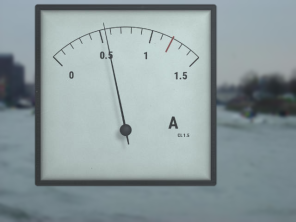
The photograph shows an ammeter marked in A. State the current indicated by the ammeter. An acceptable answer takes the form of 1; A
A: 0.55; A
